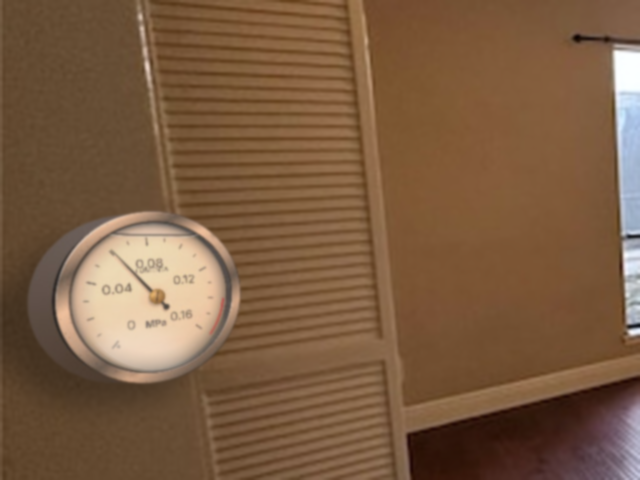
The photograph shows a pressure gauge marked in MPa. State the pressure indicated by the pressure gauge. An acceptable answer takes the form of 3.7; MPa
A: 0.06; MPa
